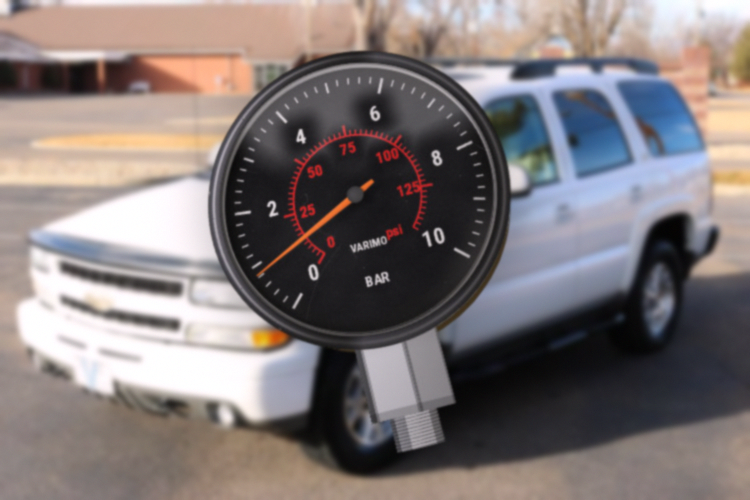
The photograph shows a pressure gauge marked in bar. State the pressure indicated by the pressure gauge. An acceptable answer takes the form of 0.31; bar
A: 0.8; bar
